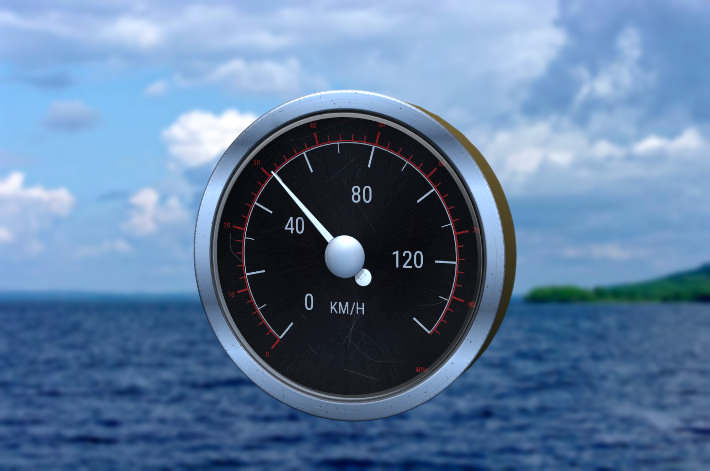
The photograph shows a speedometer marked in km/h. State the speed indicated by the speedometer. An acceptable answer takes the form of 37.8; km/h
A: 50; km/h
